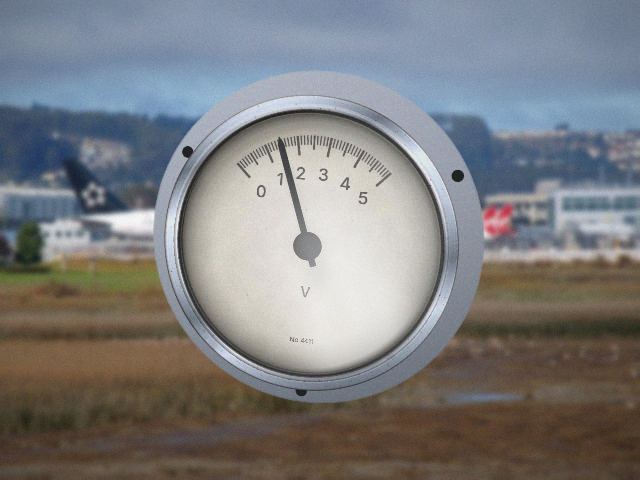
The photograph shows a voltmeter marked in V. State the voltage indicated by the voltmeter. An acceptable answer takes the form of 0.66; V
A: 1.5; V
